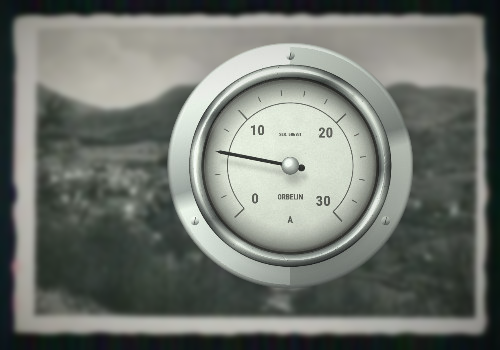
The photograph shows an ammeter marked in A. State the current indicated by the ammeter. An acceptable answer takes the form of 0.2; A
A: 6; A
